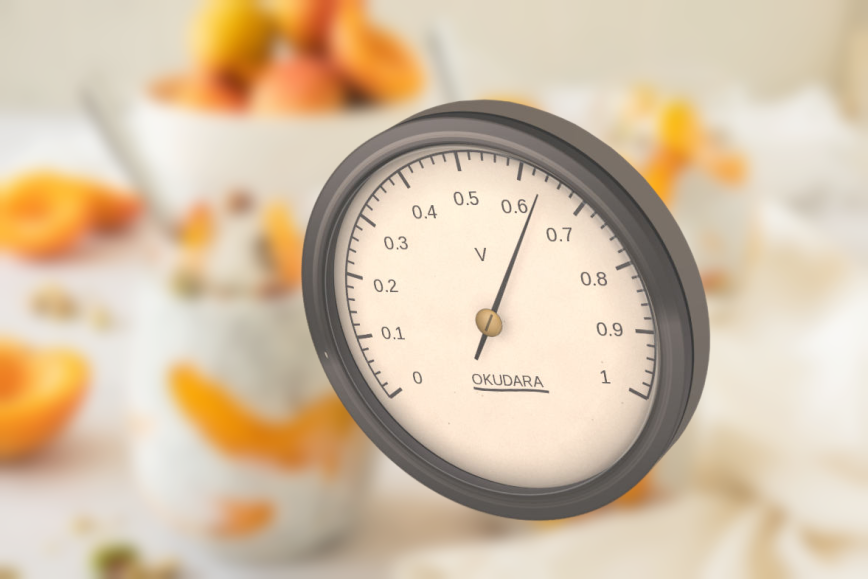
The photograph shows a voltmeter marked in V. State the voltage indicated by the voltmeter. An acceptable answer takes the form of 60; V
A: 0.64; V
